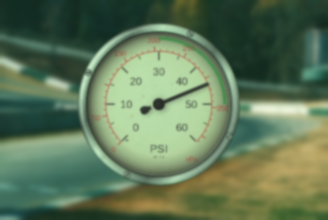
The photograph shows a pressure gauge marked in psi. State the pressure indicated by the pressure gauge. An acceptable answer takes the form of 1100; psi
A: 45; psi
